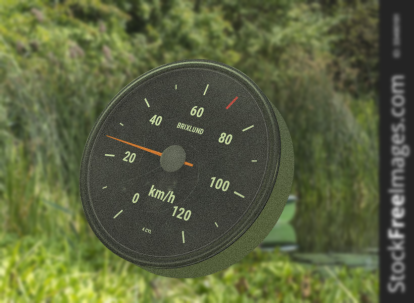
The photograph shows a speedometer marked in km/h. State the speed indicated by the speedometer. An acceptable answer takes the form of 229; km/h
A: 25; km/h
